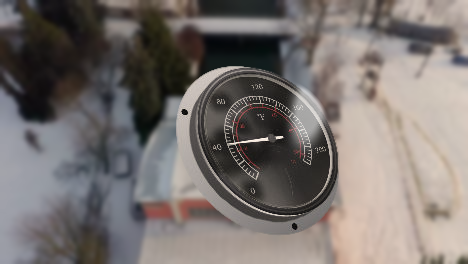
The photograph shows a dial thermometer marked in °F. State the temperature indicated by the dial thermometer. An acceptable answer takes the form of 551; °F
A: 40; °F
